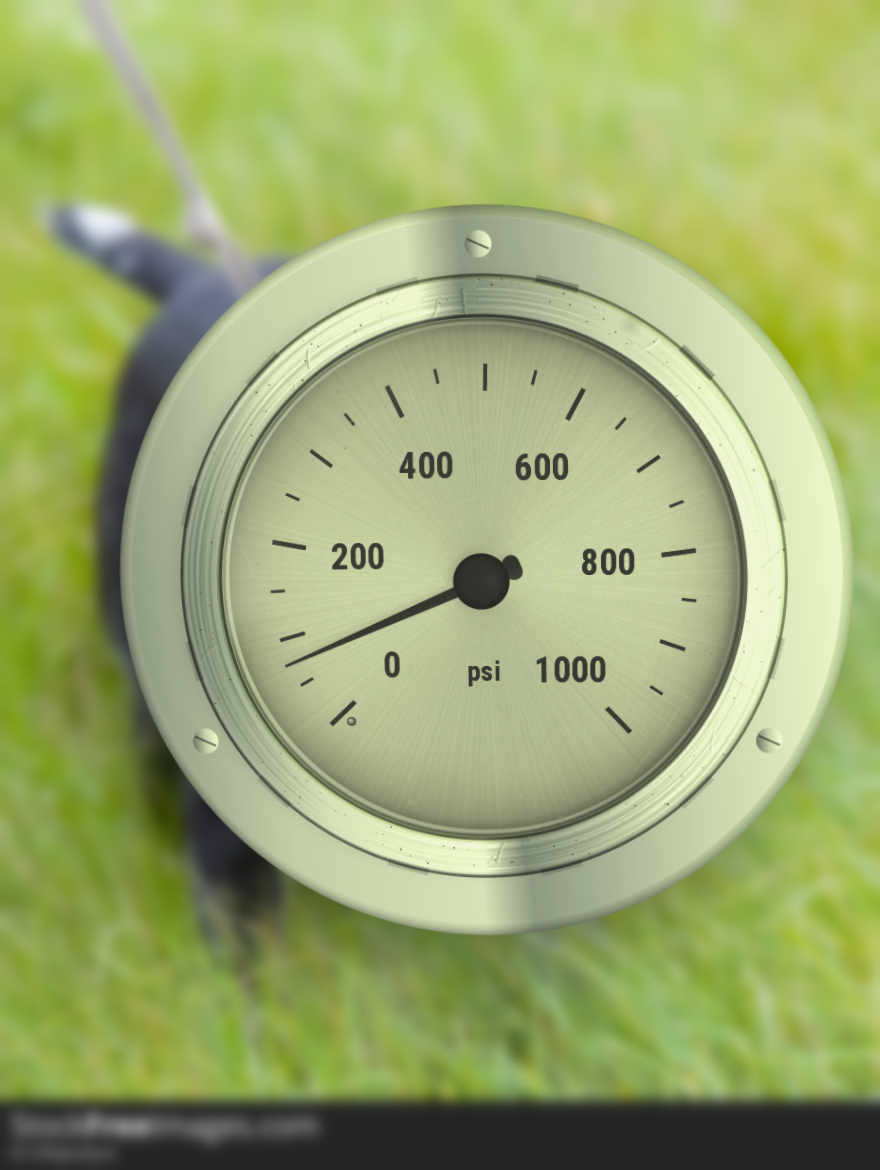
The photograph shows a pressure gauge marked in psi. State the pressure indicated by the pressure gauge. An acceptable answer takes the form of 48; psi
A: 75; psi
